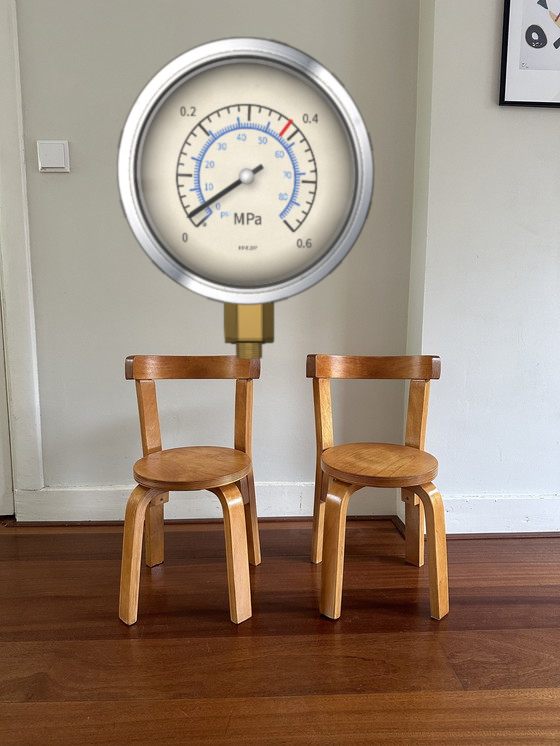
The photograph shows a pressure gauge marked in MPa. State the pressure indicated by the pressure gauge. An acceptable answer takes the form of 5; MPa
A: 0.02; MPa
